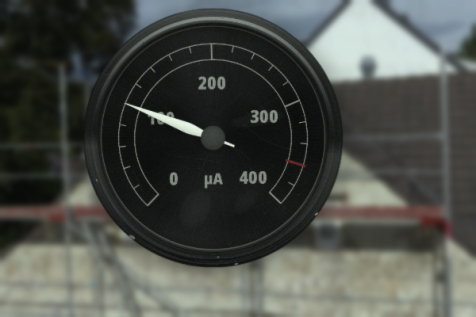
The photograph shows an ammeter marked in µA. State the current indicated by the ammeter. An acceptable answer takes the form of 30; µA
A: 100; µA
